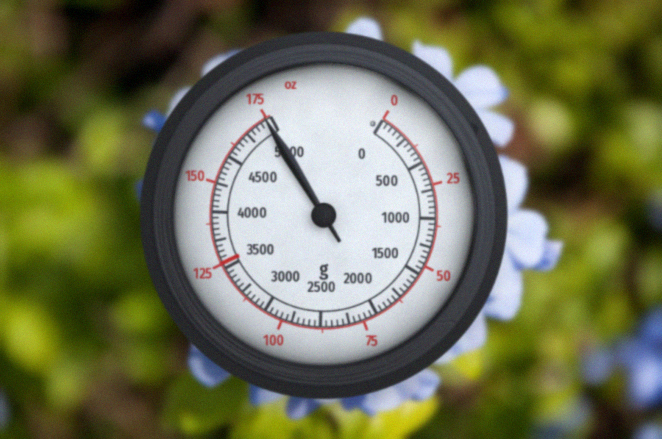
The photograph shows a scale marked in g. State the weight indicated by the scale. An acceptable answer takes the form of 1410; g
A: 4950; g
